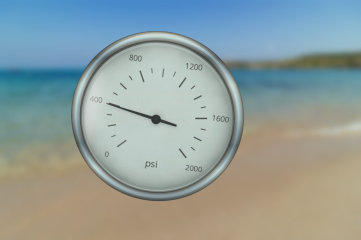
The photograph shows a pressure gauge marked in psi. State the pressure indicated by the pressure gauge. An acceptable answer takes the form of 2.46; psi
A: 400; psi
